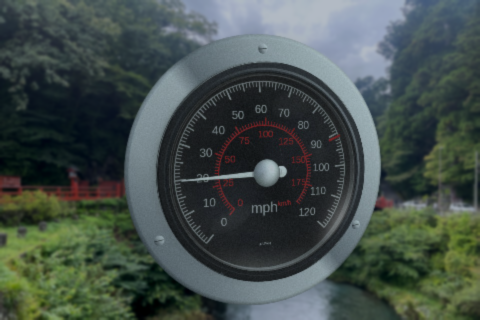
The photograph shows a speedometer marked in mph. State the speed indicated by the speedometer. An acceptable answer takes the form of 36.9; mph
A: 20; mph
